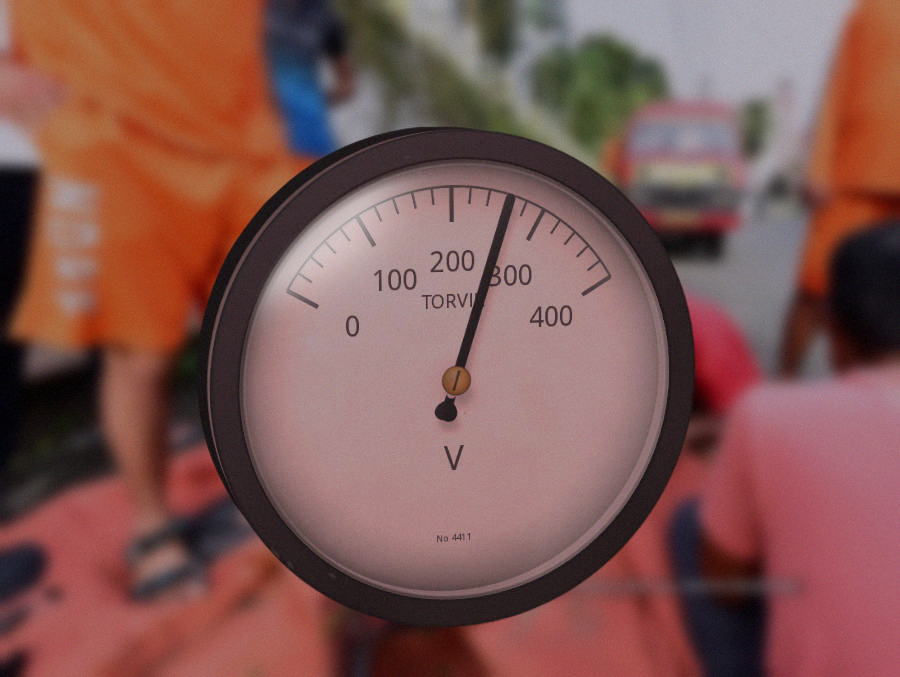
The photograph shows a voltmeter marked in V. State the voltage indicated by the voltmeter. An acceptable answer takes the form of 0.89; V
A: 260; V
